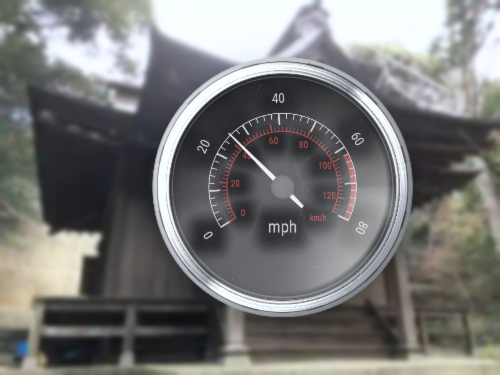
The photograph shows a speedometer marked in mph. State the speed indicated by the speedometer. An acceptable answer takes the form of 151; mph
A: 26; mph
